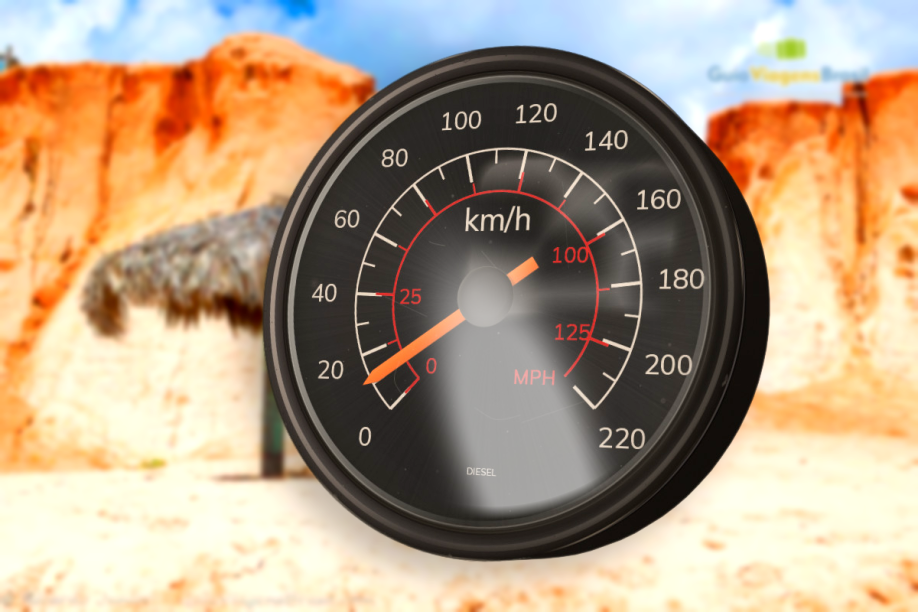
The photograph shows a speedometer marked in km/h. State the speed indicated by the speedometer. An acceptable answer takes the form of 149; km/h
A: 10; km/h
